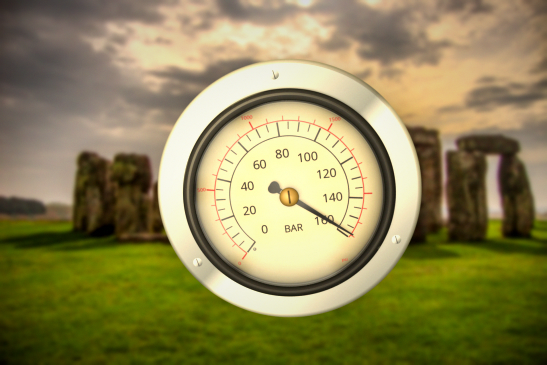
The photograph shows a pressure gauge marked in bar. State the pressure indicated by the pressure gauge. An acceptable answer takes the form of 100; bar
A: 157.5; bar
